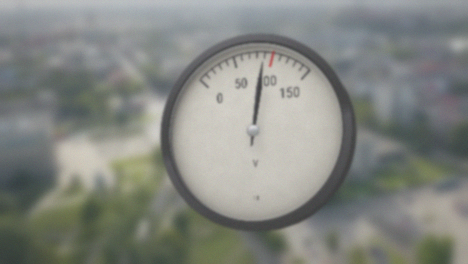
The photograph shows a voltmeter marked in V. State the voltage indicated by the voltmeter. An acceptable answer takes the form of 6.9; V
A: 90; V
